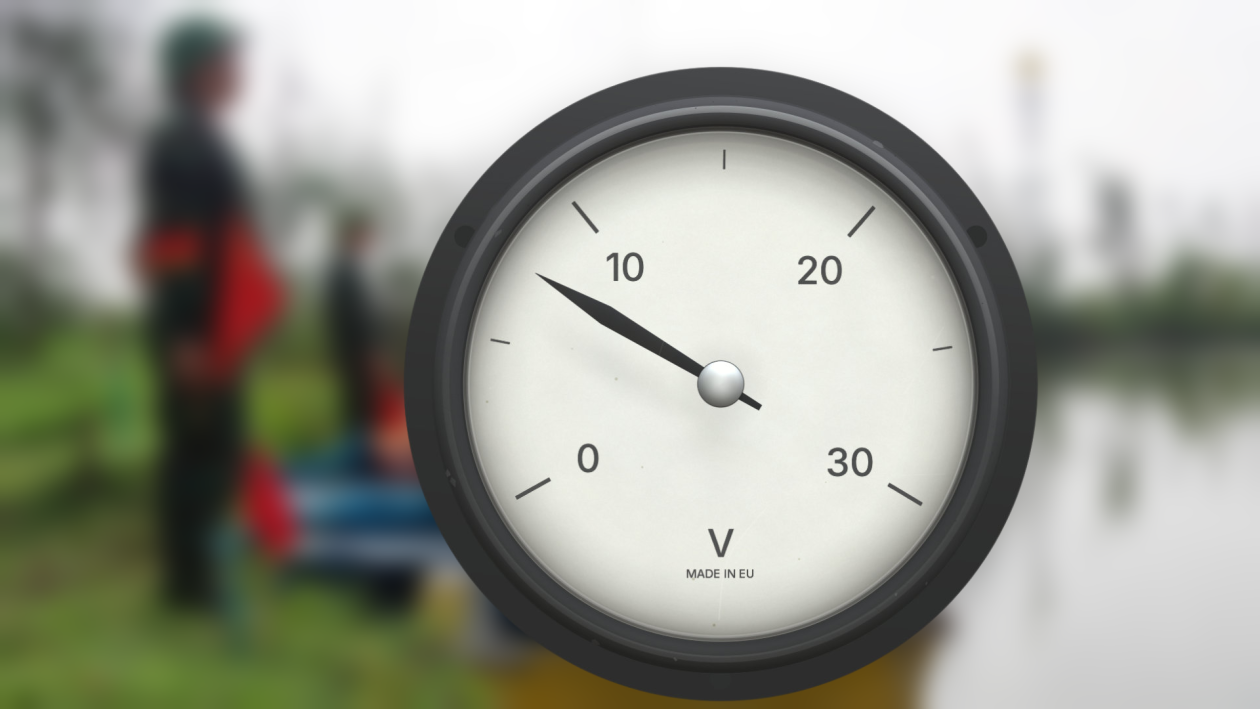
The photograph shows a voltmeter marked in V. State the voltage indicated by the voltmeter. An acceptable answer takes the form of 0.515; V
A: 7.5; V
